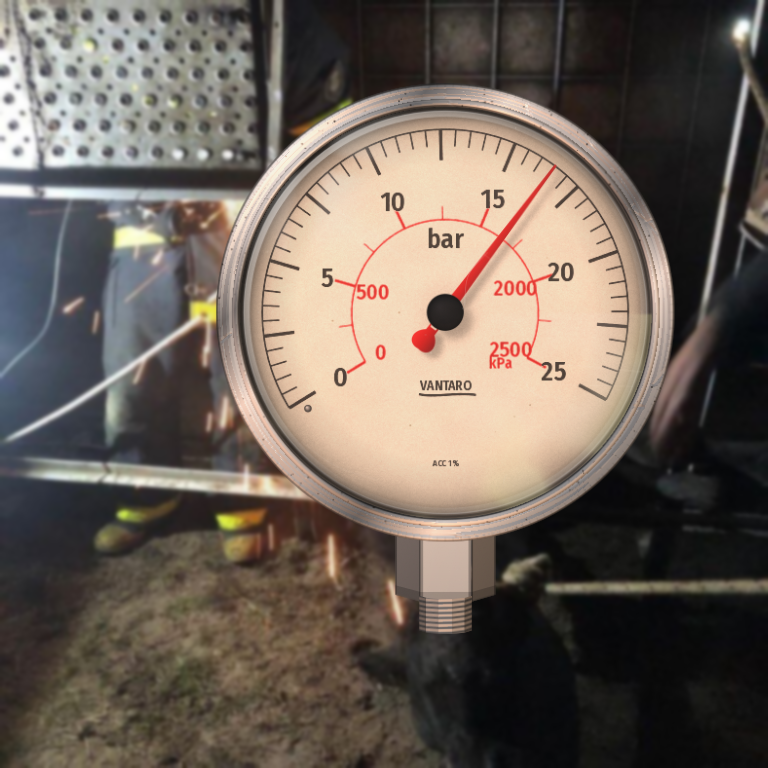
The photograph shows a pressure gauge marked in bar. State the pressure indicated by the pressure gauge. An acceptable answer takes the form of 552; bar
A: 16.5; bar
